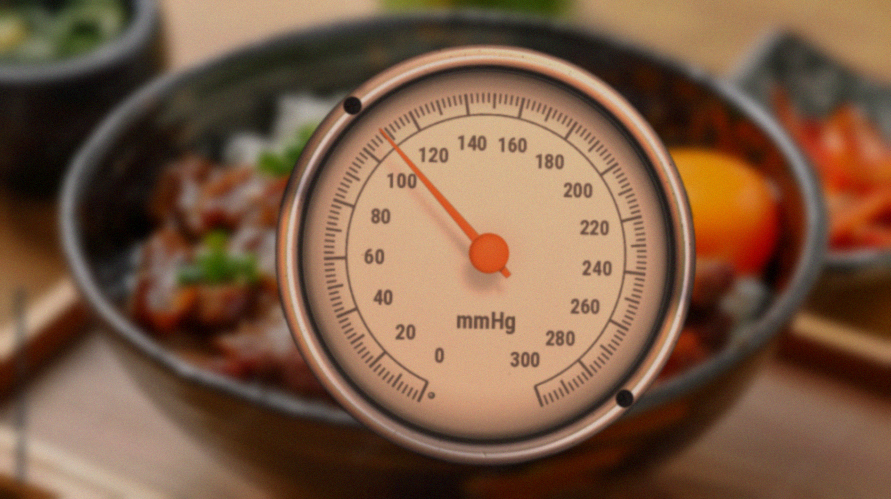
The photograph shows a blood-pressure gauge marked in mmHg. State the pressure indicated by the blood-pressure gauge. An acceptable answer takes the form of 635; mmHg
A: 108; mmHg
